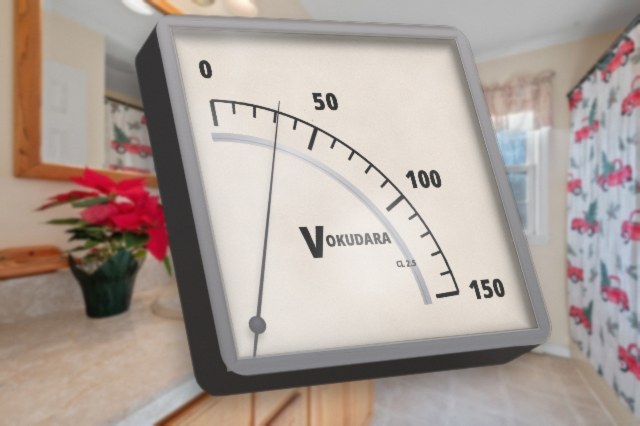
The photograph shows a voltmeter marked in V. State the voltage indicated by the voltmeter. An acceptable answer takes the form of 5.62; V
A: 30; V
